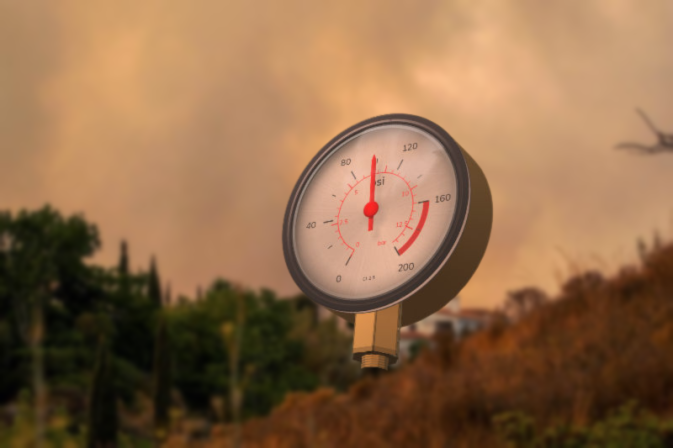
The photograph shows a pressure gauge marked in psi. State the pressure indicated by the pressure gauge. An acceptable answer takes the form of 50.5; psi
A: 100; psi
